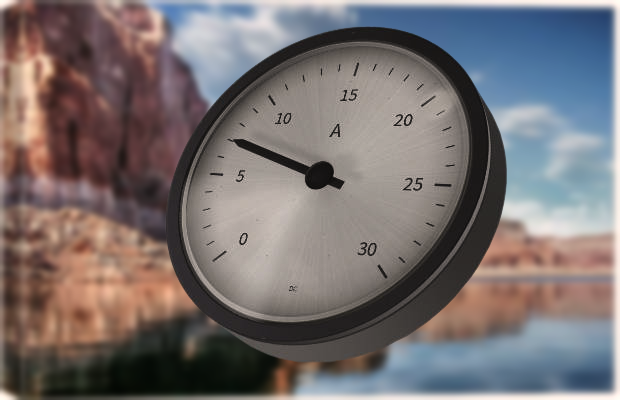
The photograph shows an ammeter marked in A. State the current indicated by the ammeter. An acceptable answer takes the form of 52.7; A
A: 7; A
